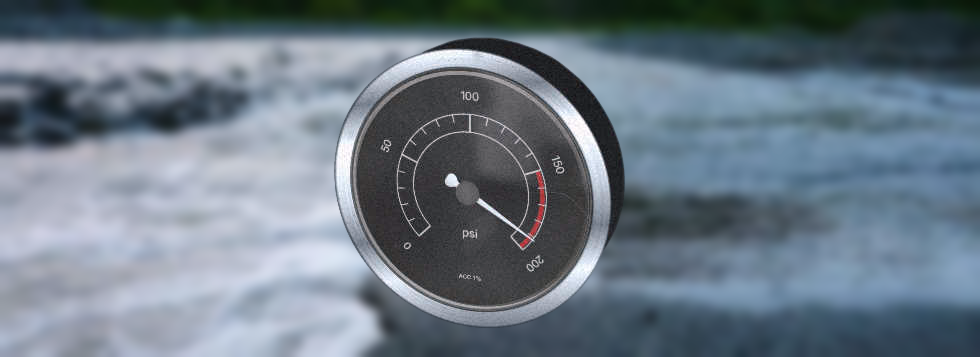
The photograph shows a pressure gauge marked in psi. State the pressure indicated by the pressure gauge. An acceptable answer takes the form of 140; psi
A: 190; psi
